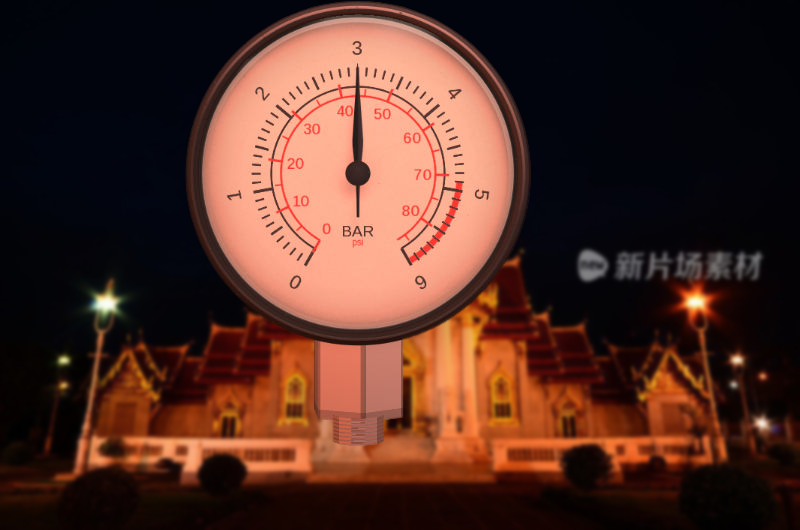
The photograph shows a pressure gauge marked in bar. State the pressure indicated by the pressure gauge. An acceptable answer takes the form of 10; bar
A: 3; bar
